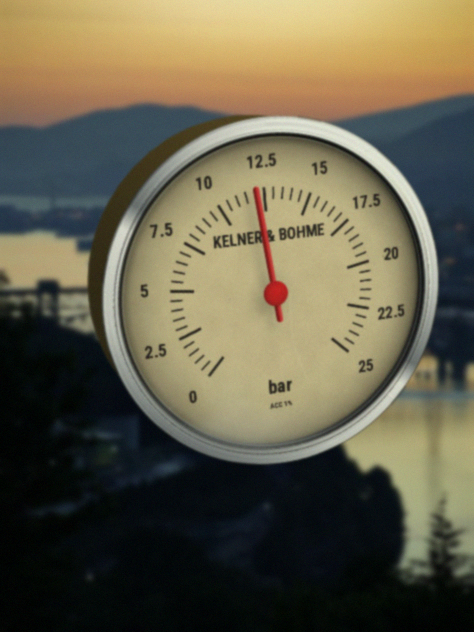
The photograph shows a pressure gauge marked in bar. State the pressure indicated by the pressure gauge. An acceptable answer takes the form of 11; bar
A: 12; bar
